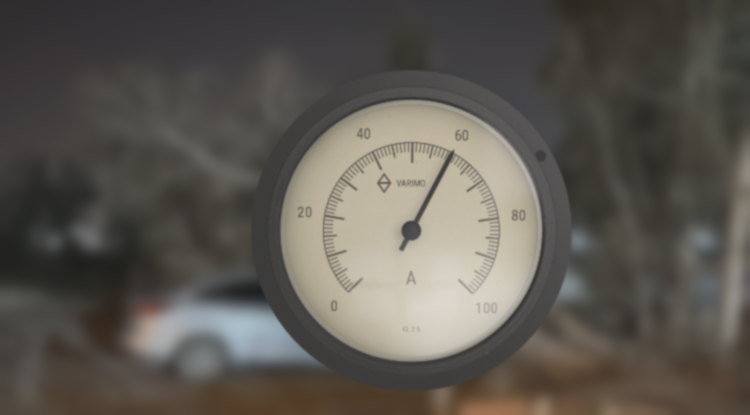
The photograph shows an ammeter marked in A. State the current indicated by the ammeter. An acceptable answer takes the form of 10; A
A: 60; A
